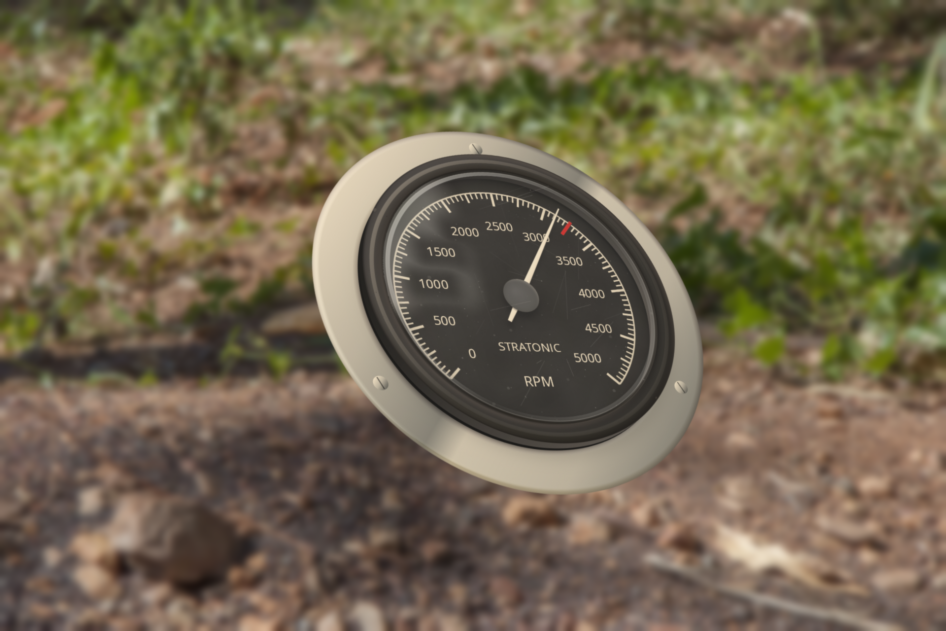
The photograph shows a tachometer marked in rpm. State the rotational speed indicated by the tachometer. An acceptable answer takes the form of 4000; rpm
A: 3100; rpm
